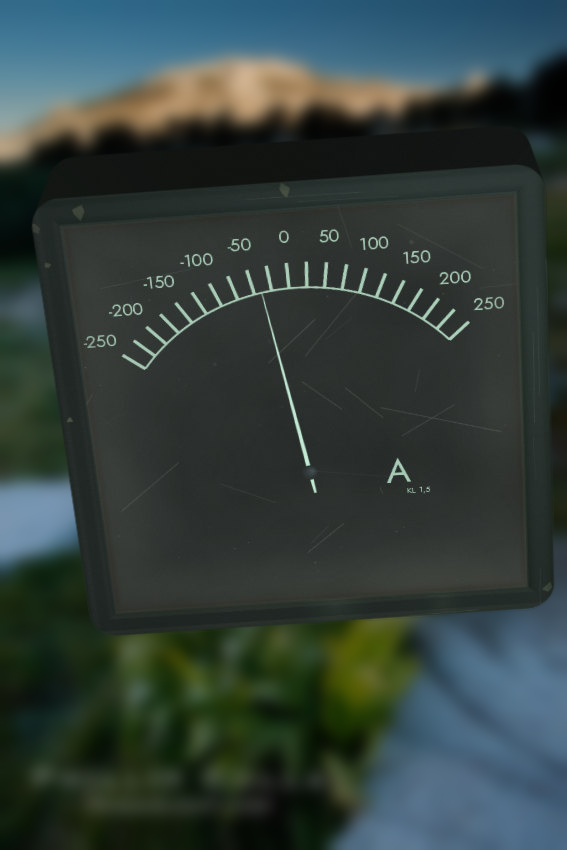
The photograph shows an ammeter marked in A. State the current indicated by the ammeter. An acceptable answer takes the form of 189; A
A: -37.5; A
